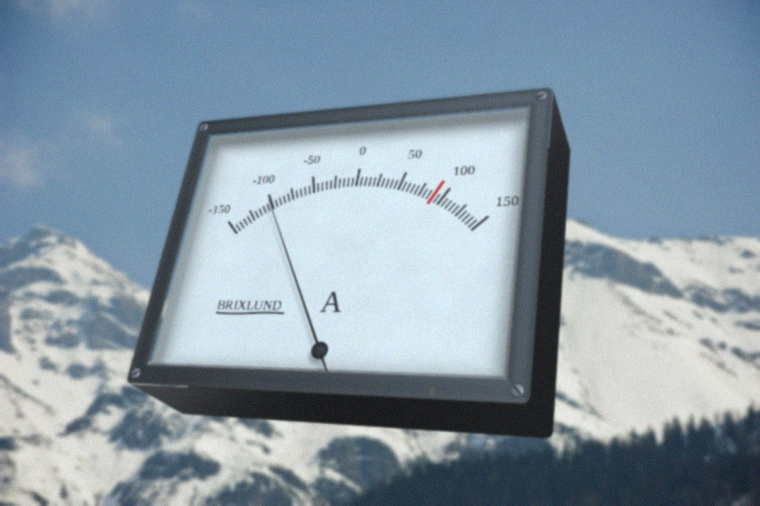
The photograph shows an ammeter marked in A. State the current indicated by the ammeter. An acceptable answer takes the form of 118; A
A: -100; A
